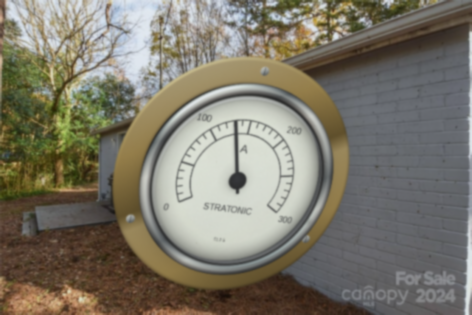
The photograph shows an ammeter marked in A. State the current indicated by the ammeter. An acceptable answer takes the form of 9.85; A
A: 130; A
